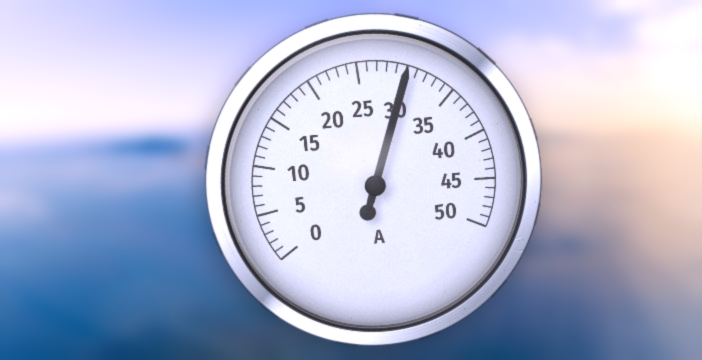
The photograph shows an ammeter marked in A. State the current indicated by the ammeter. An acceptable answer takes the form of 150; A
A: 30; A
